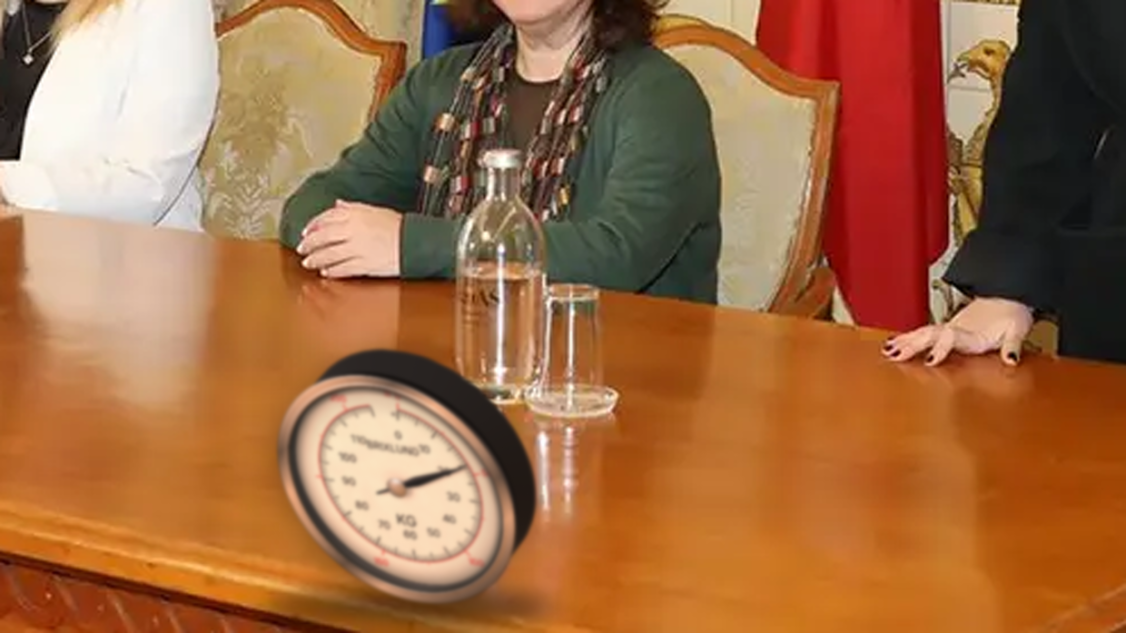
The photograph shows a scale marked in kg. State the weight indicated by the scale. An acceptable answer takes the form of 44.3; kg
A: 20; kg
